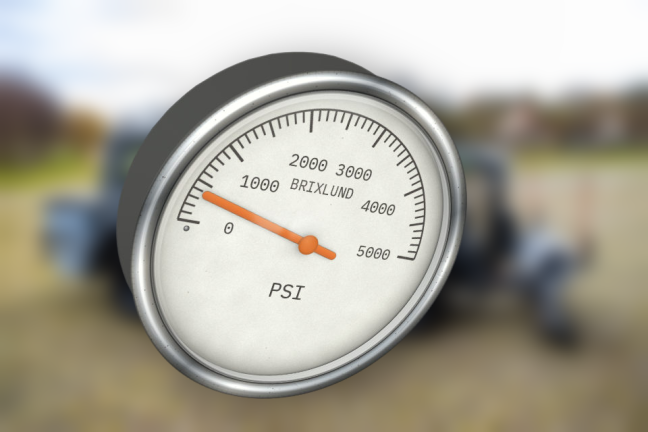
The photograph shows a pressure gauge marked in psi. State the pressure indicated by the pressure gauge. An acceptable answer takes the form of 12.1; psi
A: 400; psi
